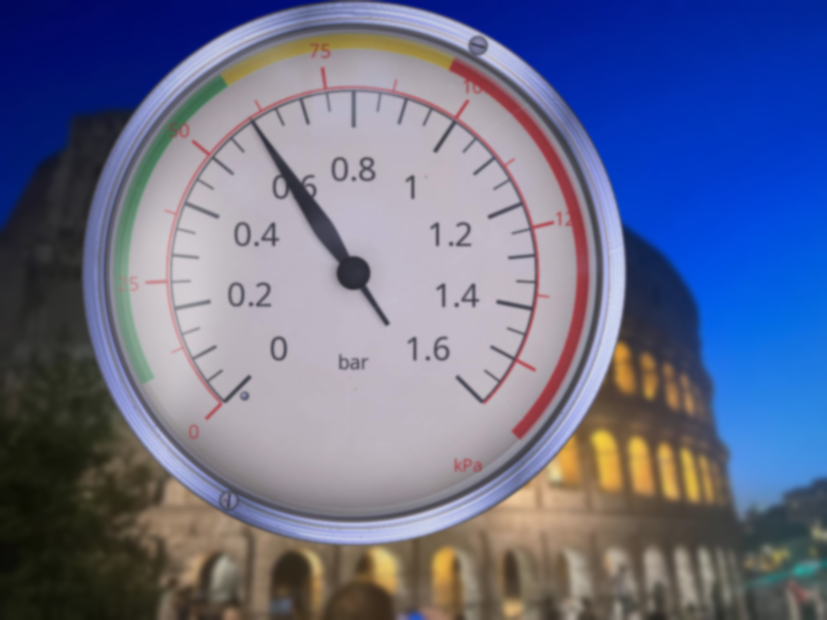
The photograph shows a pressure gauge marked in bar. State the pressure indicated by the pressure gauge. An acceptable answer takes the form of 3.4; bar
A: 0.6; bar
